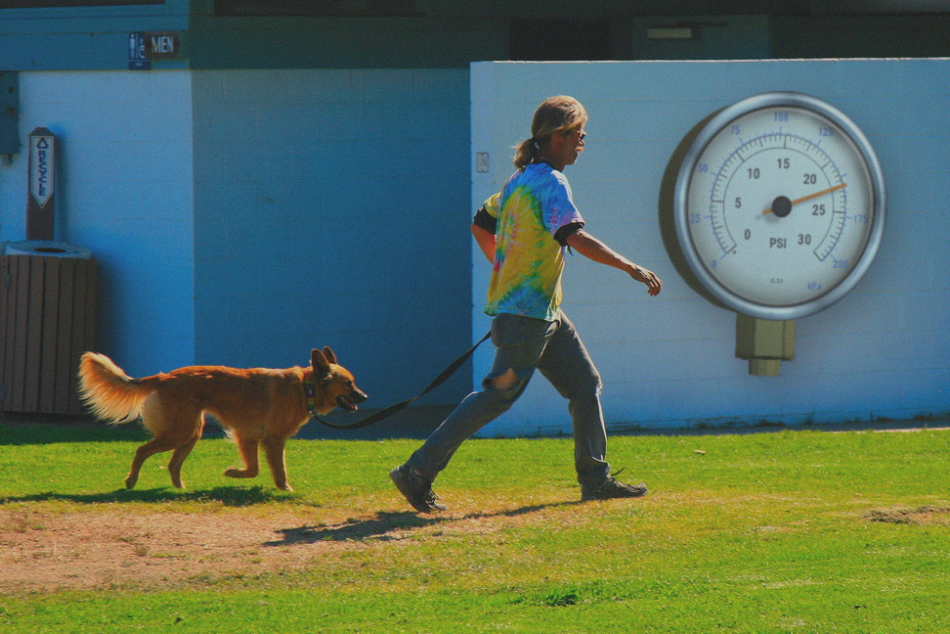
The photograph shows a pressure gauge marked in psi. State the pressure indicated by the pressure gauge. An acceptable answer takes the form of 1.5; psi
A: 22.5; psi
